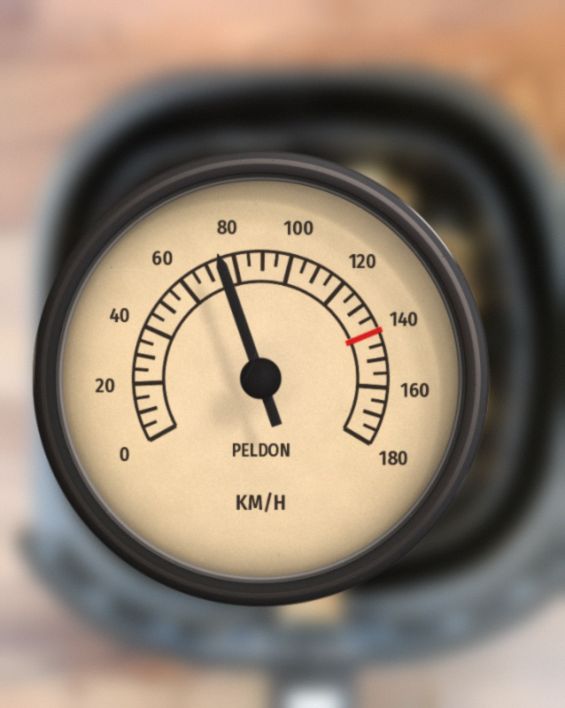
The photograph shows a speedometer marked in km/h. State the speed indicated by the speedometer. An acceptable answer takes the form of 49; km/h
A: 75; km/h
